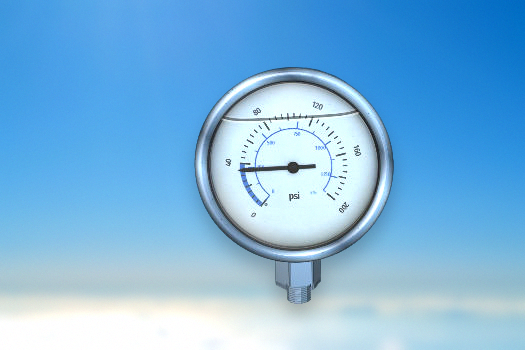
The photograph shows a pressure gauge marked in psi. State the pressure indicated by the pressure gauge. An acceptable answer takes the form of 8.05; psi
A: 35; psi
